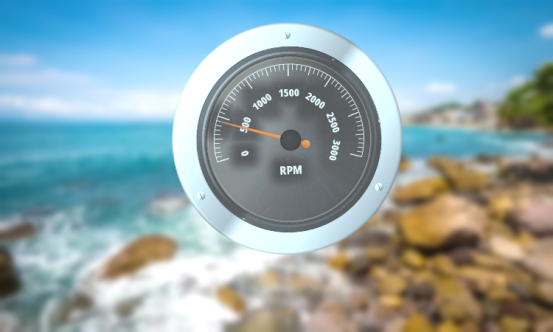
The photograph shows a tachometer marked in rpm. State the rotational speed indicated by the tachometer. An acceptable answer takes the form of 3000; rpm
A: 450; rpm
